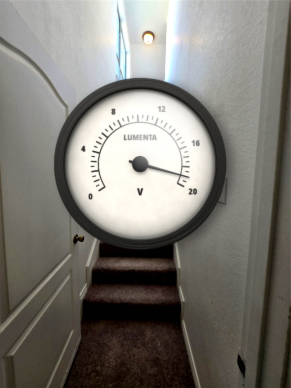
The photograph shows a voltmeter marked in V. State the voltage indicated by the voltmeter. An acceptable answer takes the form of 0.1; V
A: 19; V
